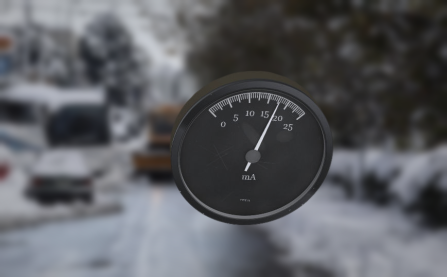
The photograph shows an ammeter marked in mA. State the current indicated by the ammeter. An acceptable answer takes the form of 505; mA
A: 17.5; mA
